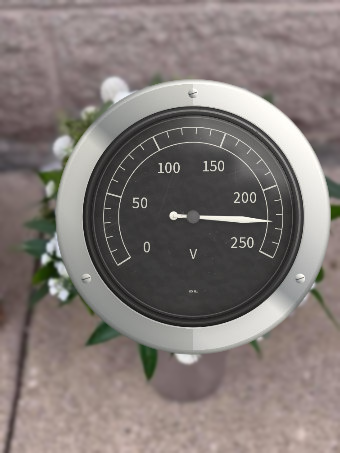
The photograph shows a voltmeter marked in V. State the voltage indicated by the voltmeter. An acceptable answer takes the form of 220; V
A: 225; V
